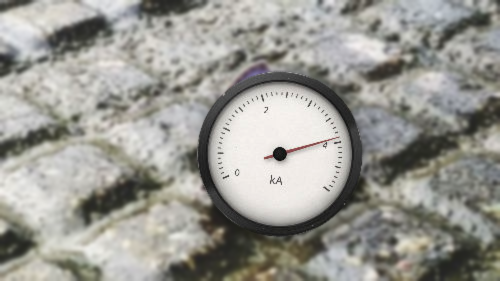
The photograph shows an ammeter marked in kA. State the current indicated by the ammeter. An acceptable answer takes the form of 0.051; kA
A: 3.9; kA
